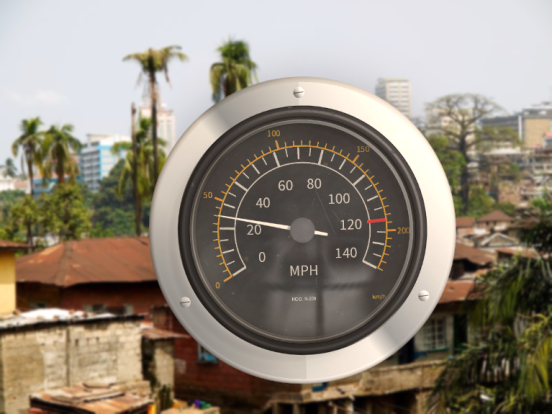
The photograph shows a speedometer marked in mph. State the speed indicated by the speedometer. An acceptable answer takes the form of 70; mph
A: 25; mph
